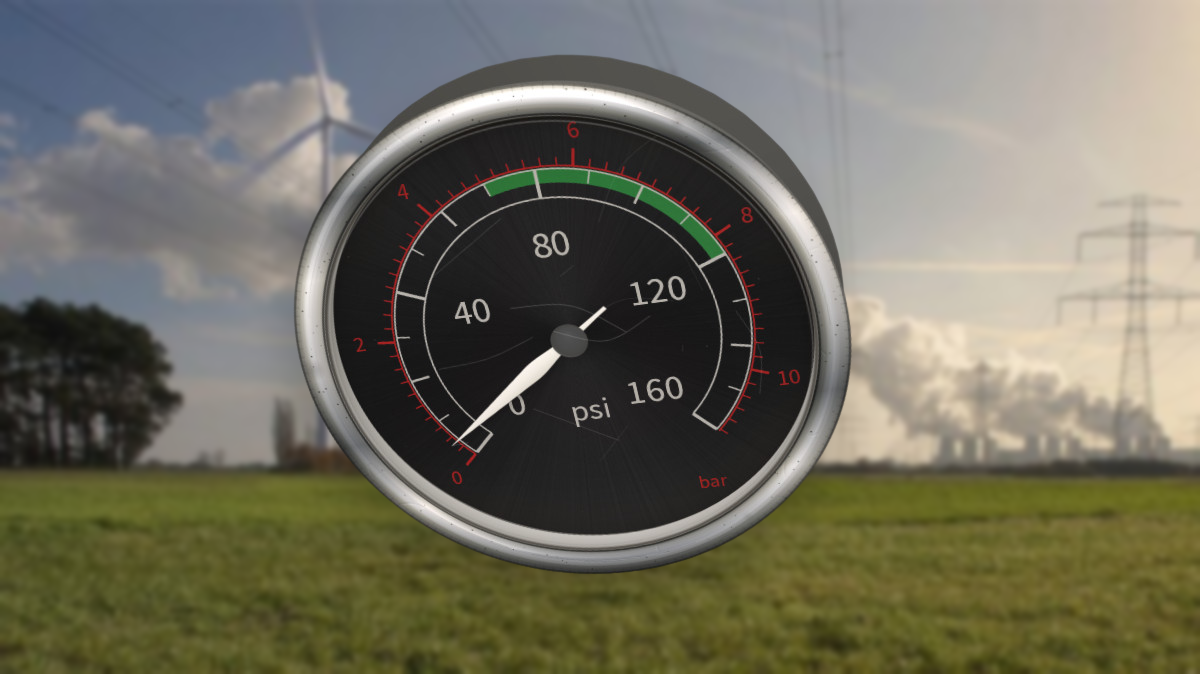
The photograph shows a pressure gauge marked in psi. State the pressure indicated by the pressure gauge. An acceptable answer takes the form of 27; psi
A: 5; psi
